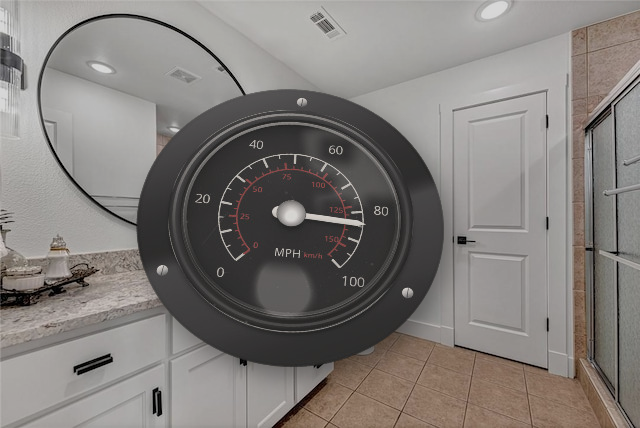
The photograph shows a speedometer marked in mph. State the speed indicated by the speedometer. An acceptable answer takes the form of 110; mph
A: 85; mph
